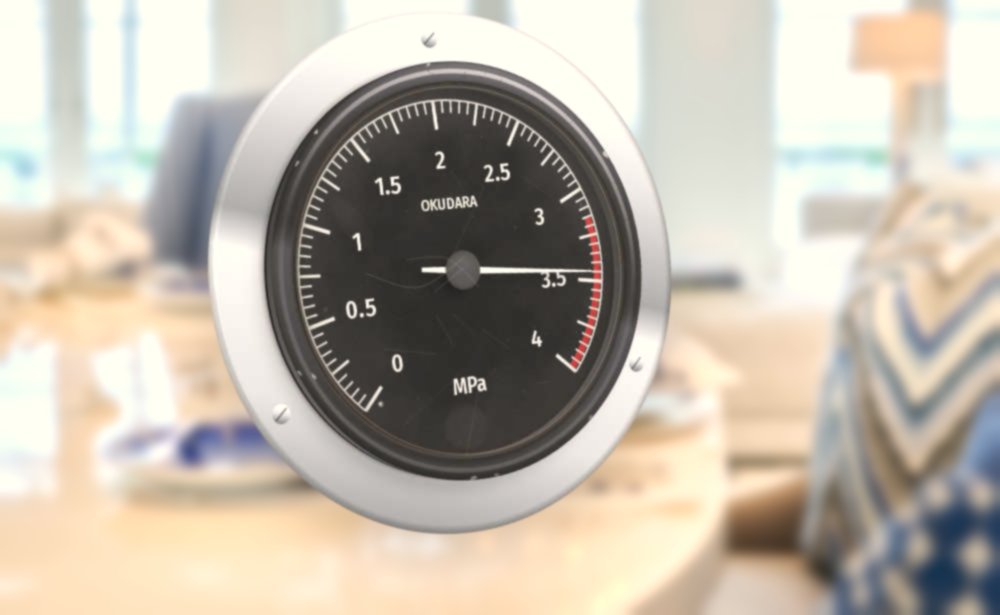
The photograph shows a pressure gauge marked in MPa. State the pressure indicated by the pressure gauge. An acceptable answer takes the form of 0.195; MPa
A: 3.45; MPa
